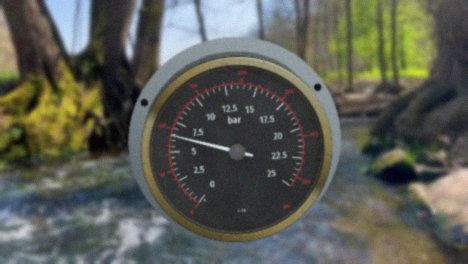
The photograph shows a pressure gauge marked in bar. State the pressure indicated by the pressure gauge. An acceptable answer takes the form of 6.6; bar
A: 6.5; bar
